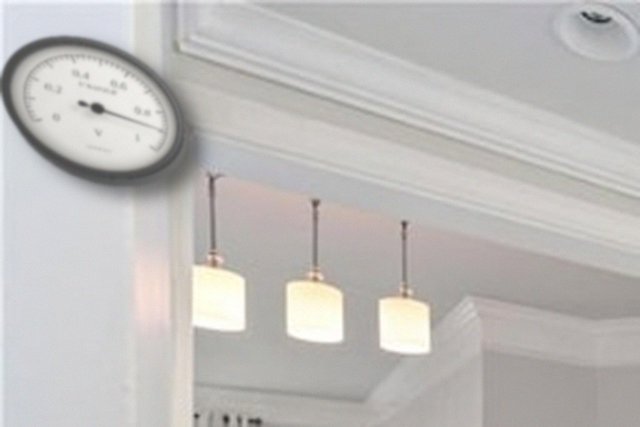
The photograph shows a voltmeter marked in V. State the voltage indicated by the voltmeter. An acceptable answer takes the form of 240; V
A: 0.9; V
